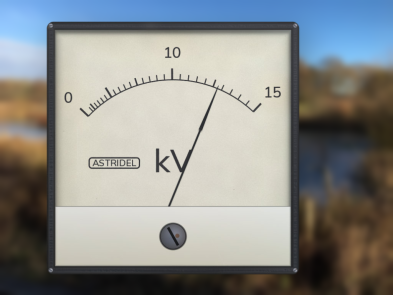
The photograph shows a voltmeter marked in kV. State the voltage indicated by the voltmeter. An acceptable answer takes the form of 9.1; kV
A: 12.75; kV
